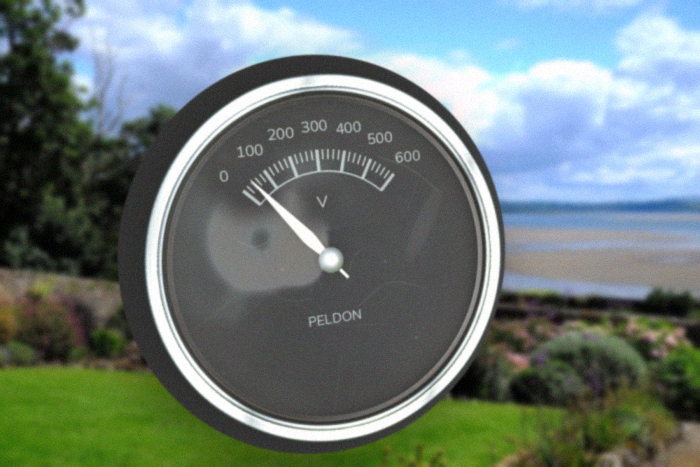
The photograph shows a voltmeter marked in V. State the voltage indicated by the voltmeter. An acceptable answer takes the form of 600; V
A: 40; V
